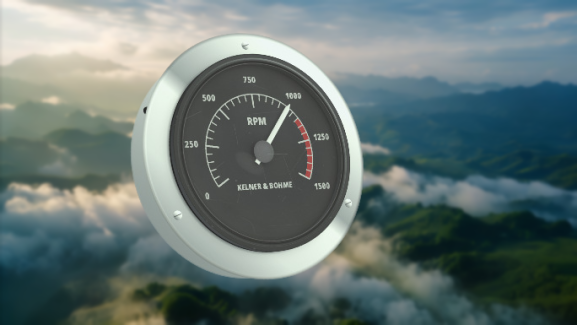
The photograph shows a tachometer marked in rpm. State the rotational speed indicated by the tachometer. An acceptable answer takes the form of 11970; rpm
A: 1000; rpm
